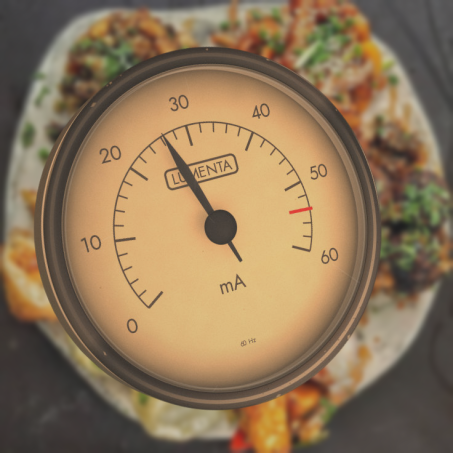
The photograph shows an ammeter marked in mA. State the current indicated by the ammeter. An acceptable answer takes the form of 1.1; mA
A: 26; mA
